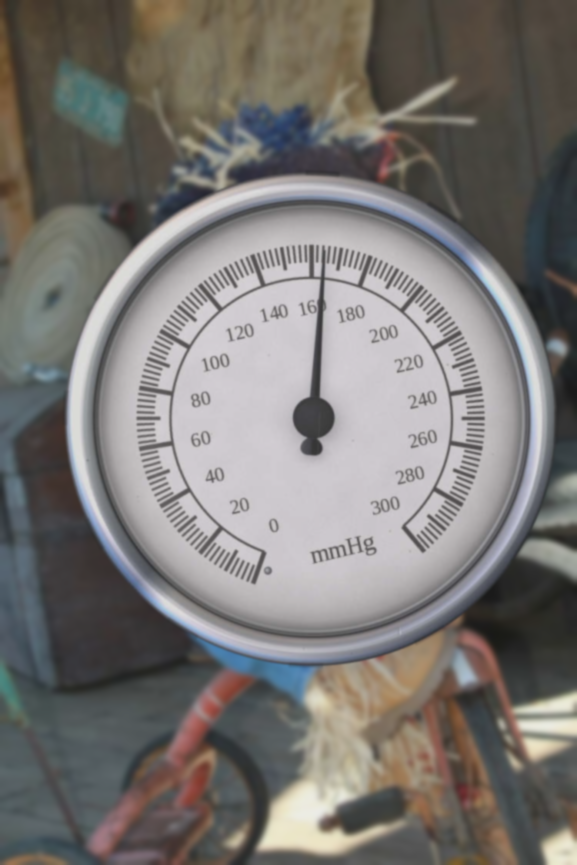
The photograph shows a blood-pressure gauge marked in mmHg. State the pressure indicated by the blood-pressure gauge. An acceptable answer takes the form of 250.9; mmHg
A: 164; mmHg
